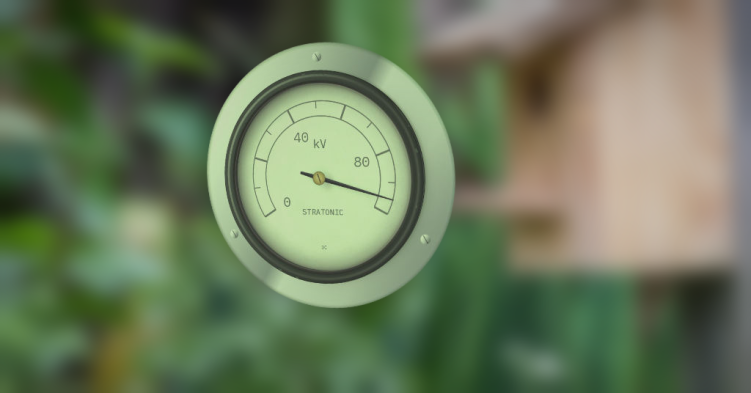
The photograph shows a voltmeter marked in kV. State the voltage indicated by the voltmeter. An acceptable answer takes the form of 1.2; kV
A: 95; kV
